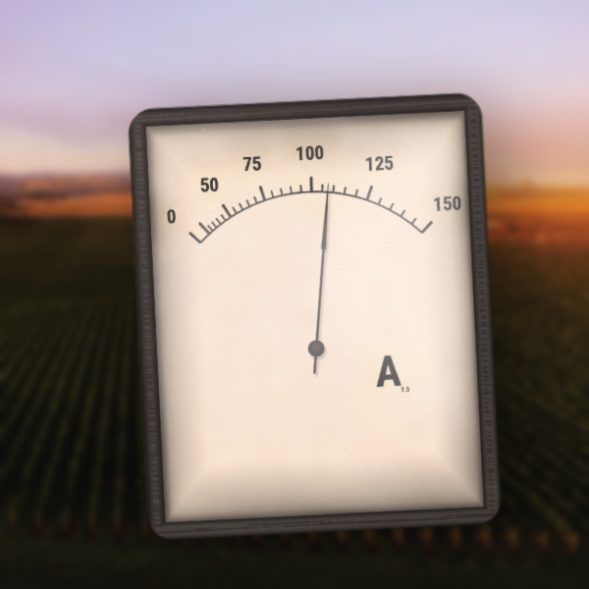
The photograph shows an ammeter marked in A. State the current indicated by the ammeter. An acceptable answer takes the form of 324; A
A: 107.5; A
